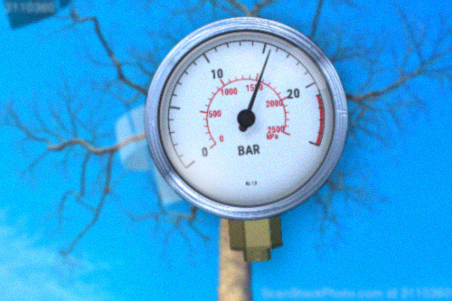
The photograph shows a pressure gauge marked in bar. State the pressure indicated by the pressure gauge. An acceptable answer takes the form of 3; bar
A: 15.5; bar
